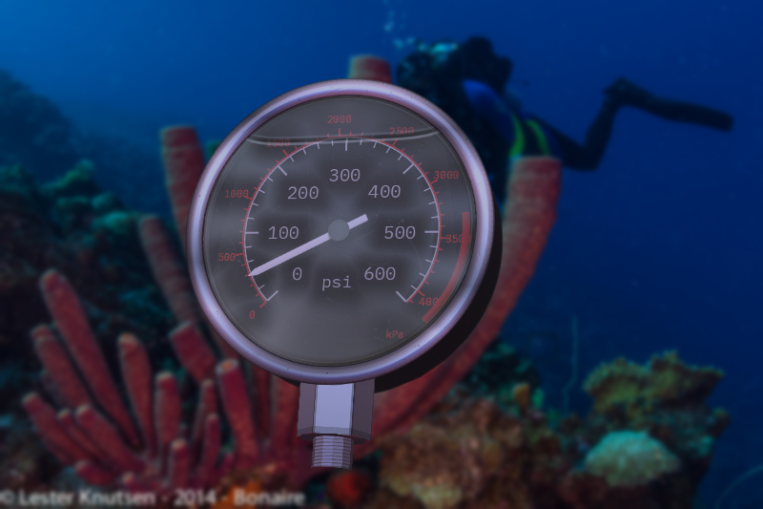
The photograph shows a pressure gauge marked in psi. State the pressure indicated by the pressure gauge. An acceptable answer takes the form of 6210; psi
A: 40; psi
